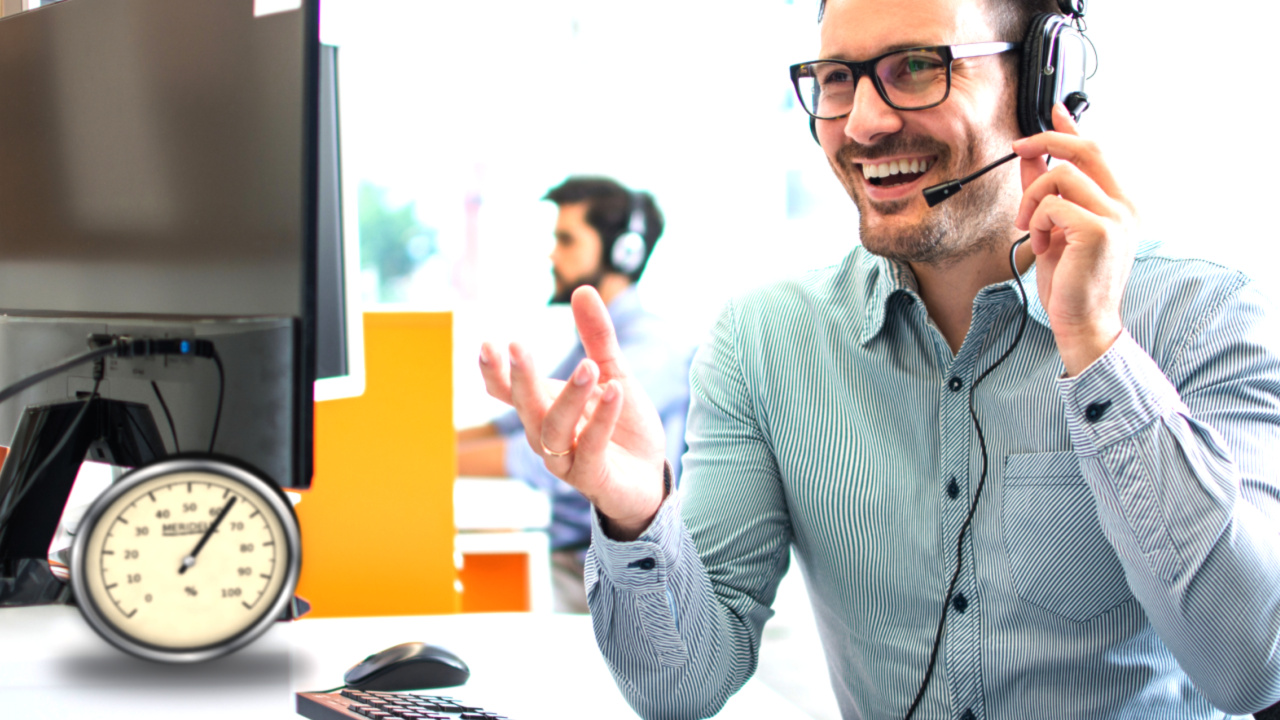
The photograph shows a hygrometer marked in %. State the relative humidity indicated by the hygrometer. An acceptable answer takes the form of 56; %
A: 62.5; %
